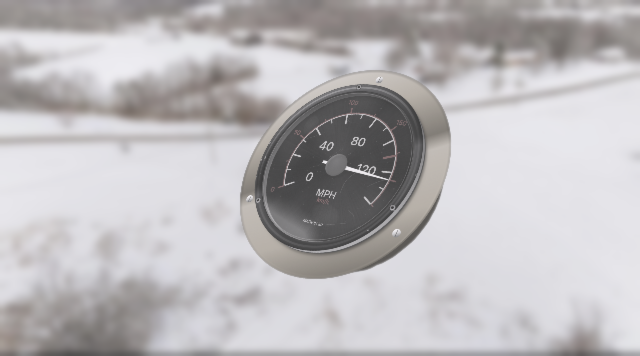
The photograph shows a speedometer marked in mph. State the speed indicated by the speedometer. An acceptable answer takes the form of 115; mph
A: 125; mph
